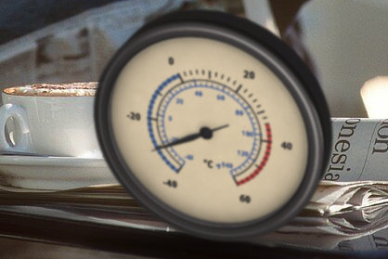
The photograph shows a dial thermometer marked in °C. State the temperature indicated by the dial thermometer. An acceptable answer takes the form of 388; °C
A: -30; °C
